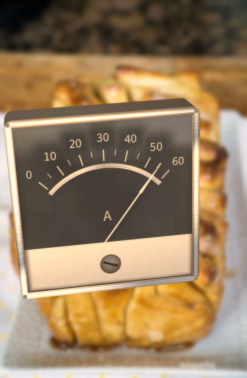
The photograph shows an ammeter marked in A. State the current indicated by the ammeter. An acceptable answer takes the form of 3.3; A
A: 55; A
